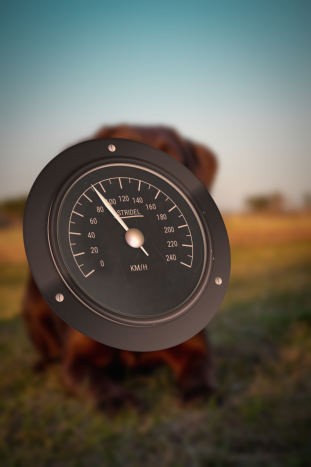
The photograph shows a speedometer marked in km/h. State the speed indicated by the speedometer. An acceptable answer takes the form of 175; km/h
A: 90; km/h
